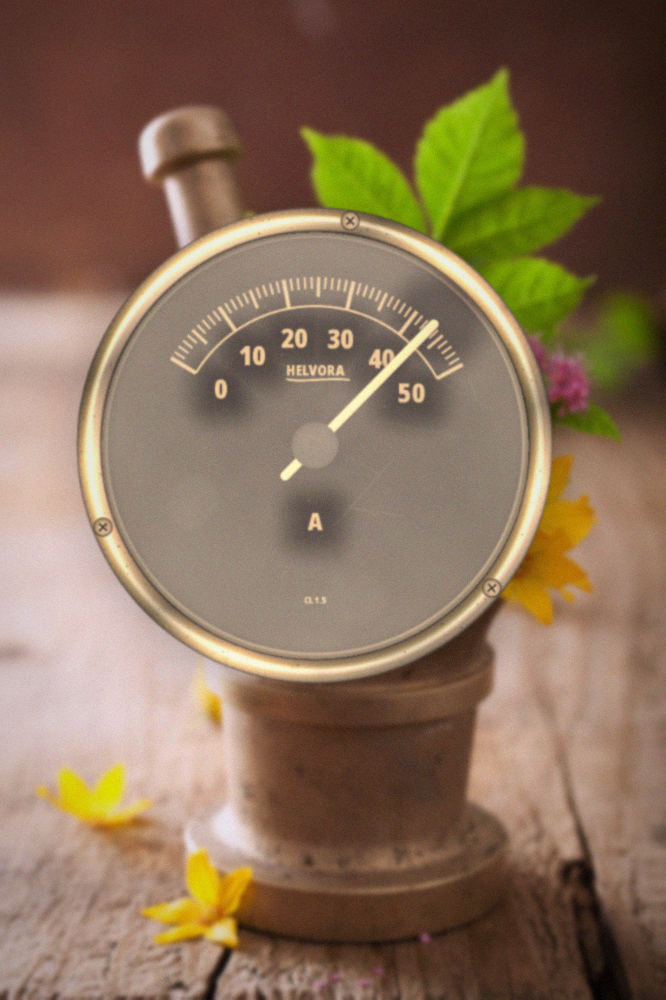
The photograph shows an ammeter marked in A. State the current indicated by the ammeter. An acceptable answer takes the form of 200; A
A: 43; A
